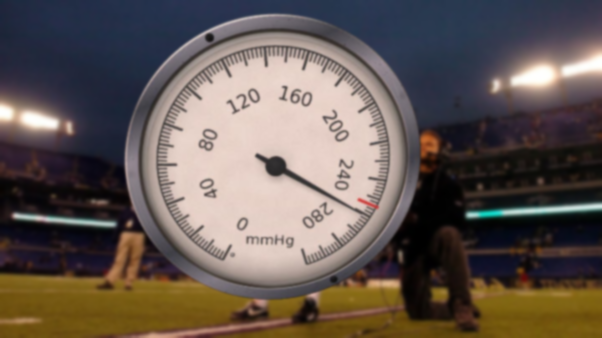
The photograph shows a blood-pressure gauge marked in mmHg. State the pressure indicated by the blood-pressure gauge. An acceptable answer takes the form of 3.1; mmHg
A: 260; mmHg
